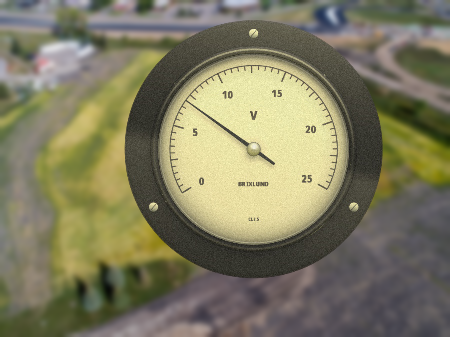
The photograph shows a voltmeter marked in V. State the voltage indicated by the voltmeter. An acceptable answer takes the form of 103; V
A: 7; V
